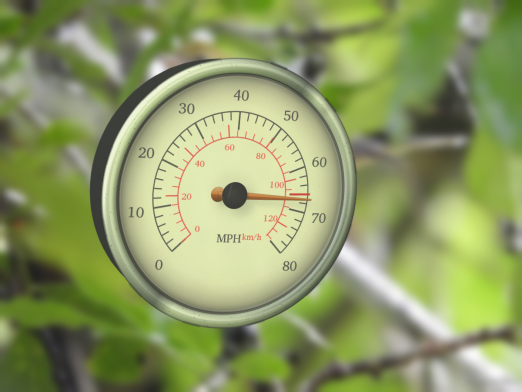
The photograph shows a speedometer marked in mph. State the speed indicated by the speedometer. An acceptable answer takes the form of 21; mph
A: 67; mph
